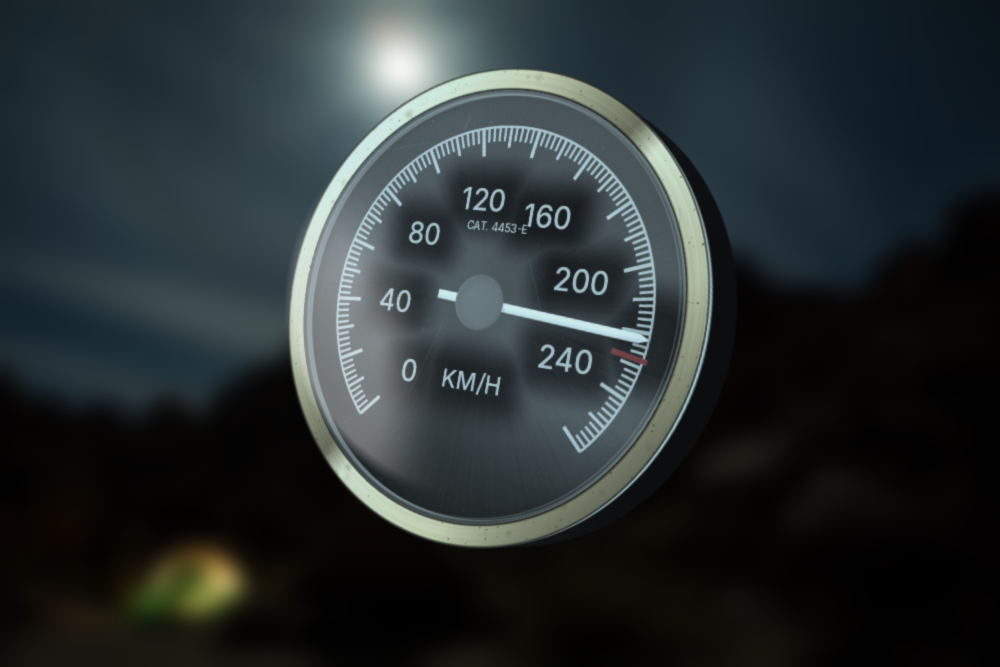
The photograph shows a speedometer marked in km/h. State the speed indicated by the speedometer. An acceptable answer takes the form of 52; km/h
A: 222; km/h
